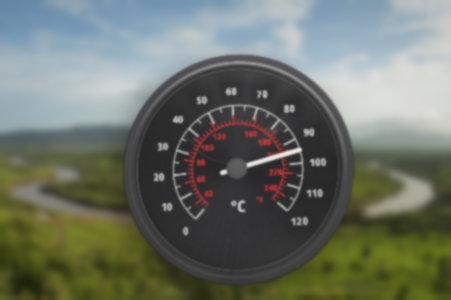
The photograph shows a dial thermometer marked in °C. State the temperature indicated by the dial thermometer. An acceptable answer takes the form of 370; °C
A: 95; °C
